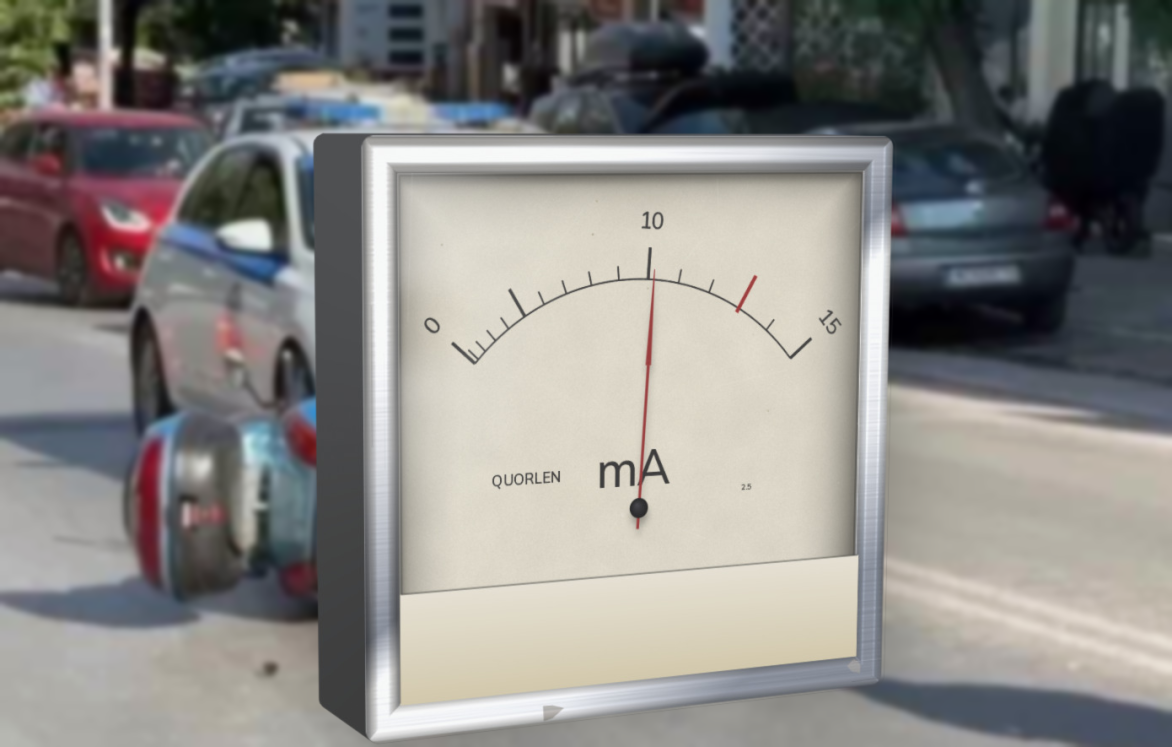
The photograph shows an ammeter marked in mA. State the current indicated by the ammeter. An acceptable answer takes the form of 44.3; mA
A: 10; mA
